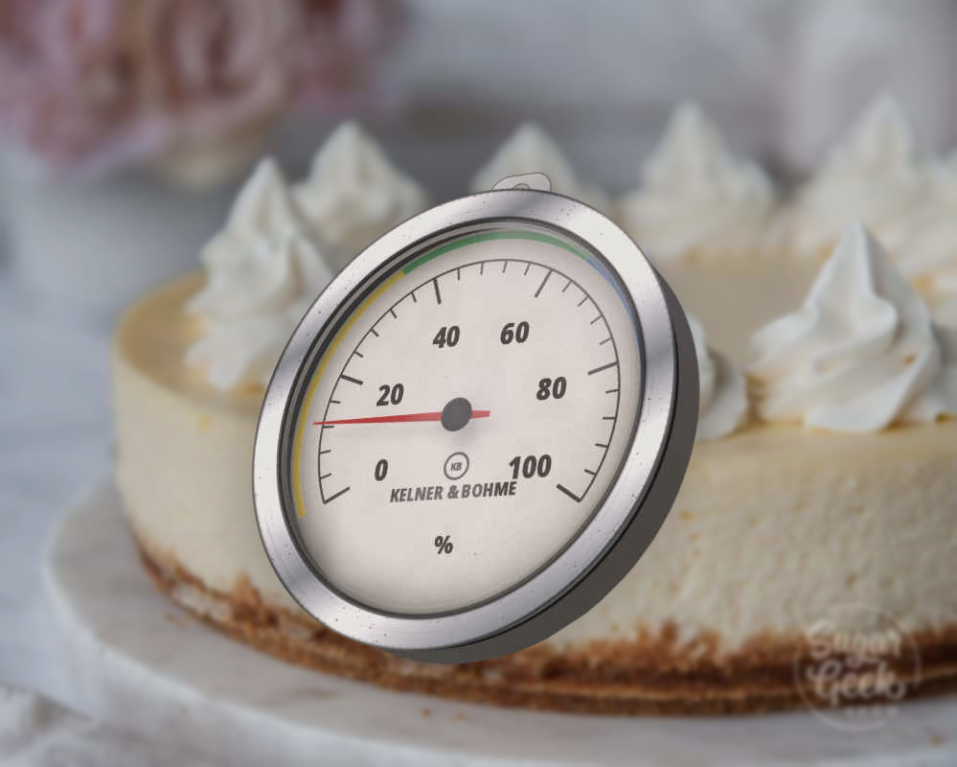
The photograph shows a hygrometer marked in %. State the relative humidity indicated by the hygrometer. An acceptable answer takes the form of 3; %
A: 12; %
